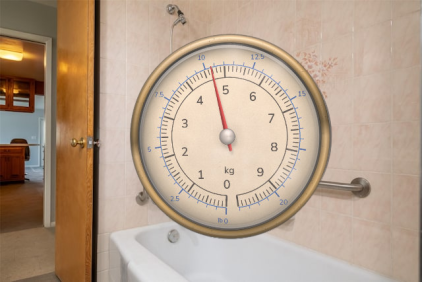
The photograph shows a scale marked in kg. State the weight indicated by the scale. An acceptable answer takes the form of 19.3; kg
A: 4.7; kg
